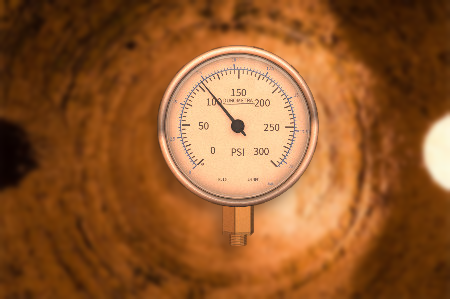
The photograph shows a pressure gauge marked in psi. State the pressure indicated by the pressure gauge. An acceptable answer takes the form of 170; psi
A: 105; psi
